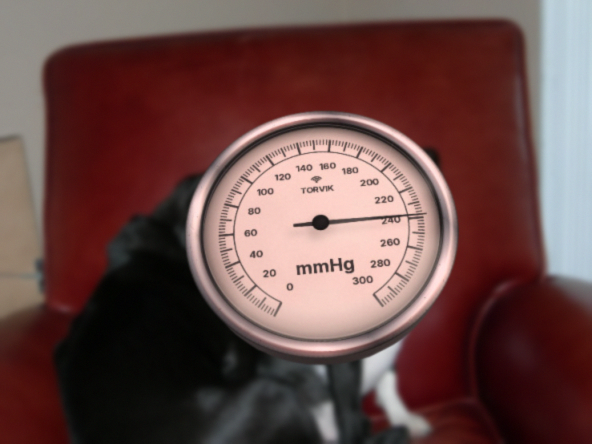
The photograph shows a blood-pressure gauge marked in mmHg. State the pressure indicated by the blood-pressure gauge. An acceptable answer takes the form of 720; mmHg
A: 240; mmHg
